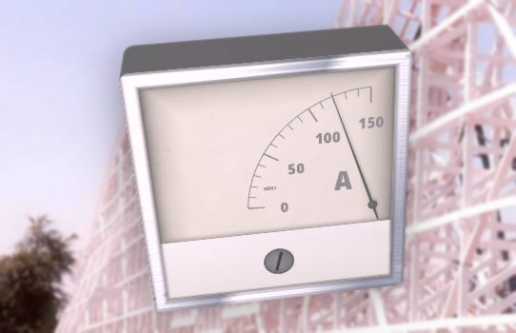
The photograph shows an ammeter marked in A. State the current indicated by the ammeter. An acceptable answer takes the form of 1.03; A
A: 120; A
